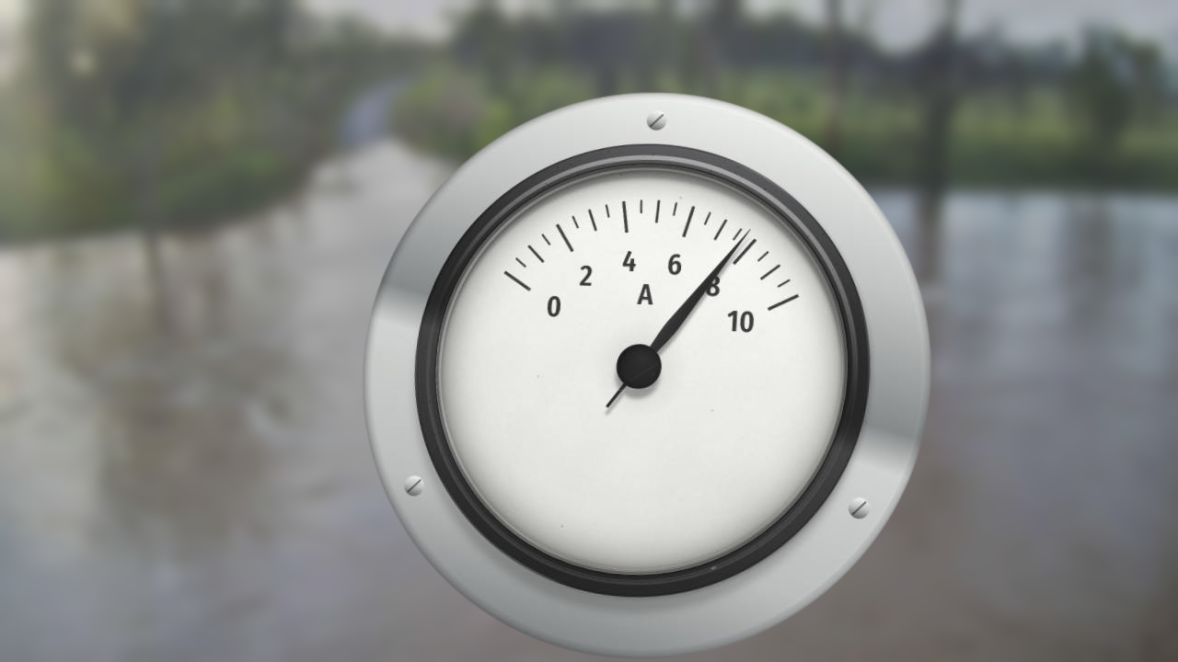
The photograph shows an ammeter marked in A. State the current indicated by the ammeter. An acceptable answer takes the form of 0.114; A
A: 7.75; A
